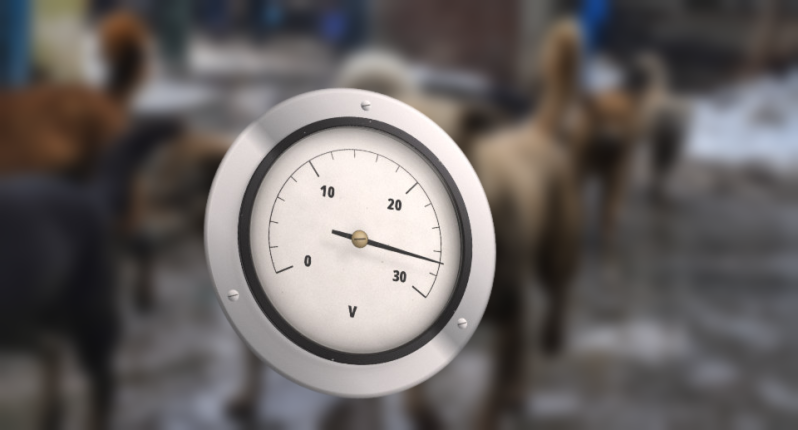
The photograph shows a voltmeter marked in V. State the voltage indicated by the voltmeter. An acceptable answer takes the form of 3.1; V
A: 27; V
